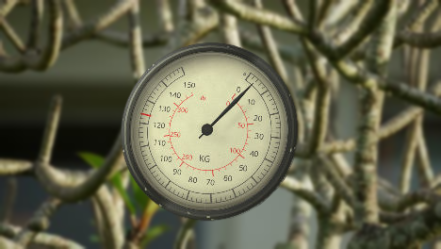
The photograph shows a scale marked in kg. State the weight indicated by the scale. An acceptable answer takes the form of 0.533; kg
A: 4; kg
